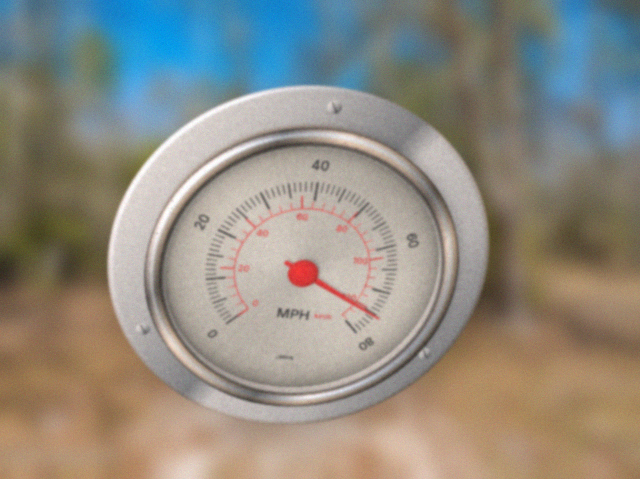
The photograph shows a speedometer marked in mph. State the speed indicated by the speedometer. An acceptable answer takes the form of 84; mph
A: 75; mph
